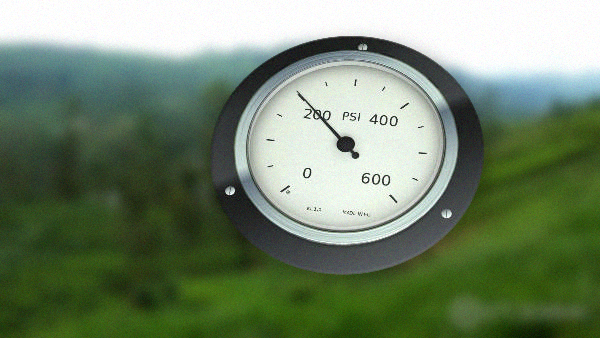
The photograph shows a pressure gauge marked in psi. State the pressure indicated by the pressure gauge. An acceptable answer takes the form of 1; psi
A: 200; psi
